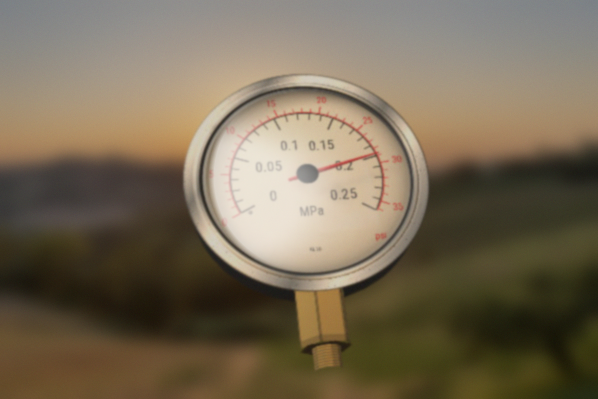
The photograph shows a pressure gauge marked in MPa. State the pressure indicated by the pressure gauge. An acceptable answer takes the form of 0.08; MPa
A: 0.2; MPa
